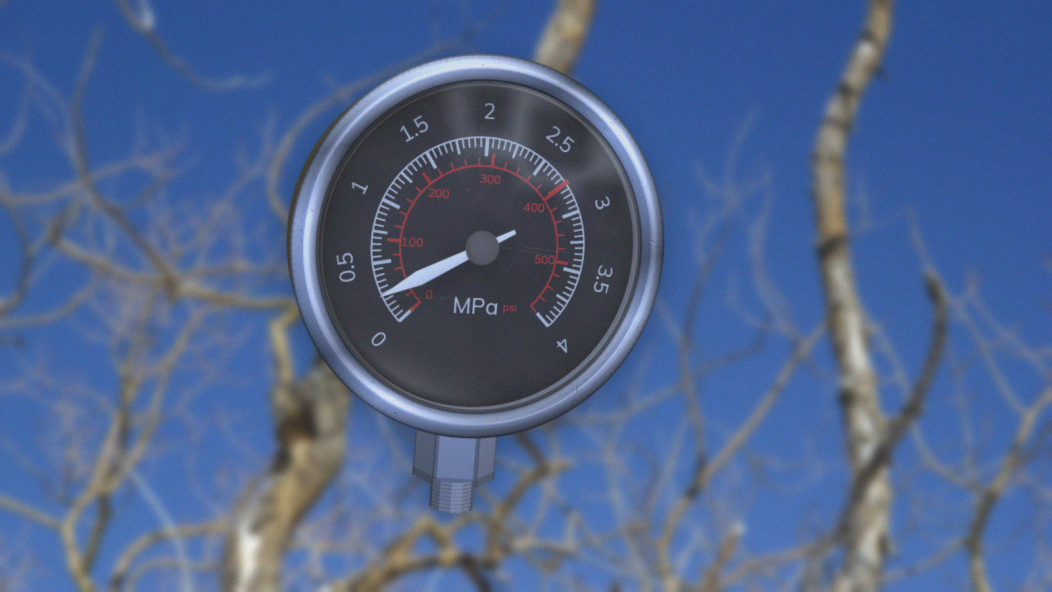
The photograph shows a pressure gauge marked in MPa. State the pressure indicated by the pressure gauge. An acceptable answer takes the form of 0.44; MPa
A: 0.25; MPa
